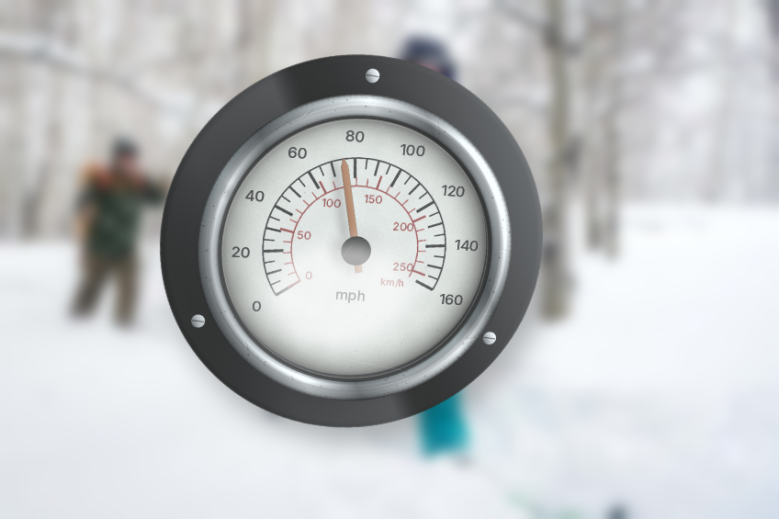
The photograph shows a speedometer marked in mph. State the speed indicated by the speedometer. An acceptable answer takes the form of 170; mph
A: 75; mph
